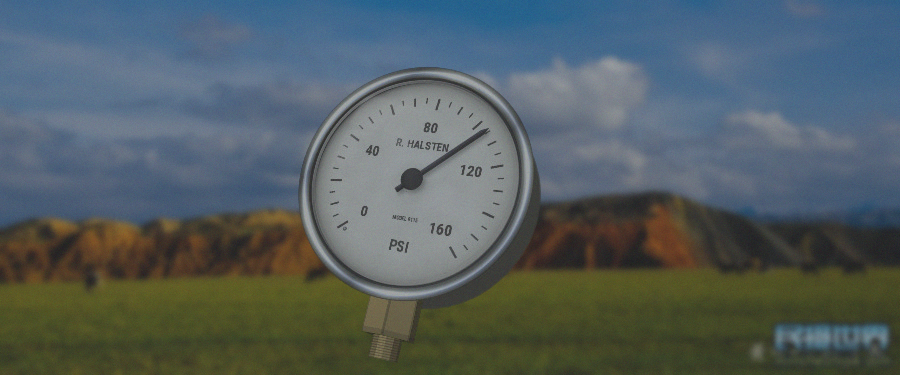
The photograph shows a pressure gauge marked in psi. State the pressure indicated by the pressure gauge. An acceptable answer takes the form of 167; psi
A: 105; psi
